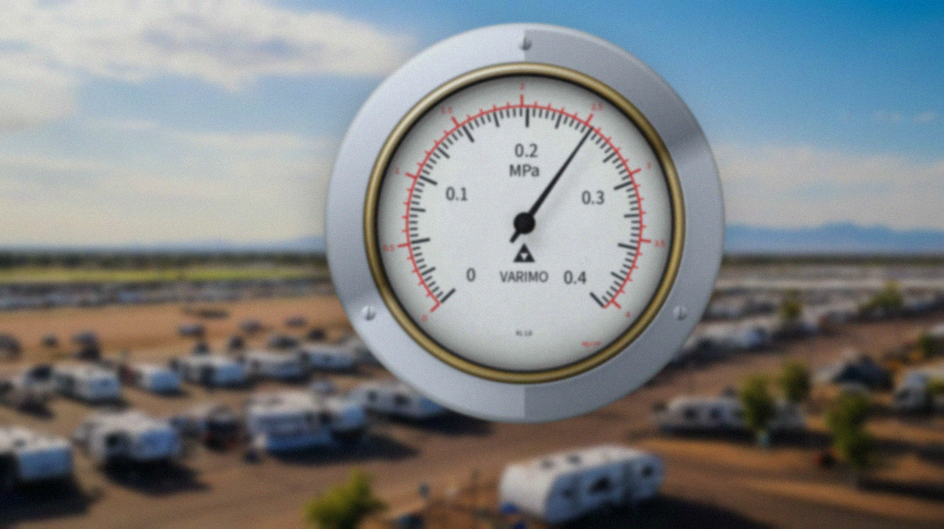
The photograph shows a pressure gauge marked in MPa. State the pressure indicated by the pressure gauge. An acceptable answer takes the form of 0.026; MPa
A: 0.25; MPa
